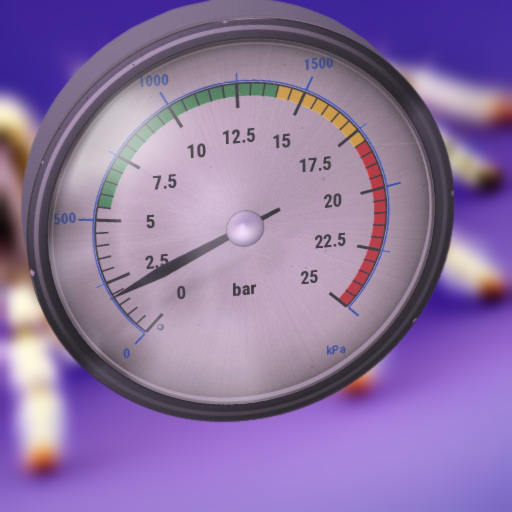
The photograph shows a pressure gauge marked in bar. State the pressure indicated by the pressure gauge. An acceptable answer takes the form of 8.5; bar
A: 2; bar
